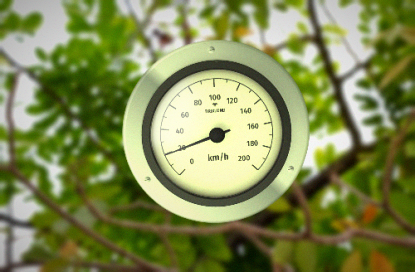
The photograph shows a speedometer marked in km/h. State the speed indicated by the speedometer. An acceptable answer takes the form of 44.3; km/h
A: 20; km/h
